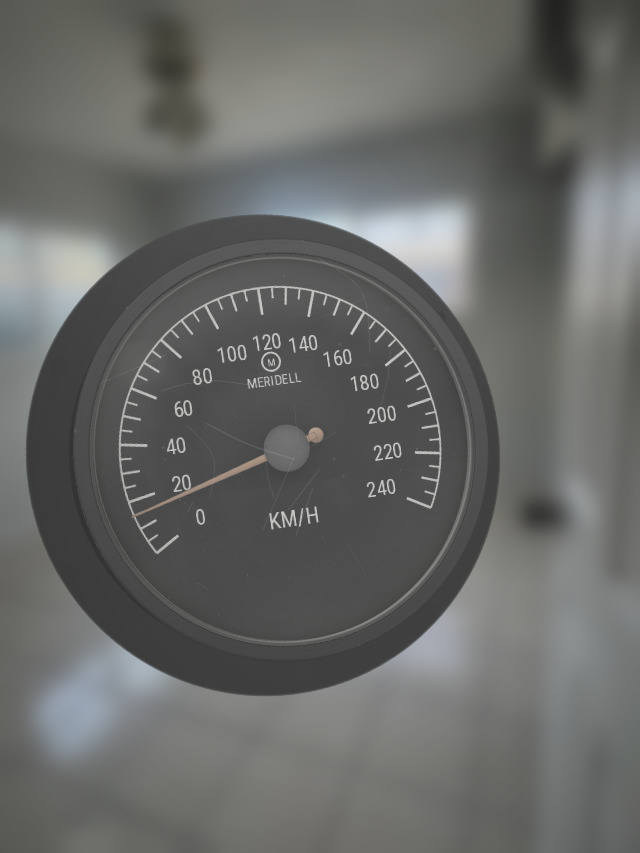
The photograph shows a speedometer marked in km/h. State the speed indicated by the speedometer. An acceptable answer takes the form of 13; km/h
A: 15; km/h
